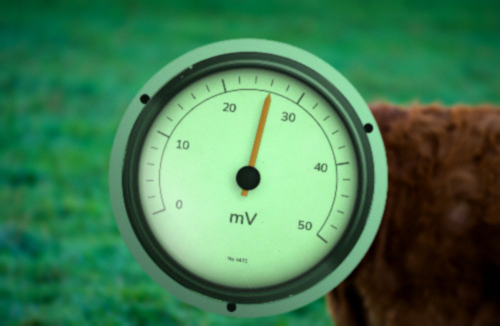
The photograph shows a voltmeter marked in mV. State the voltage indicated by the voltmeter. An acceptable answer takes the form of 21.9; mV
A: 26; mV
